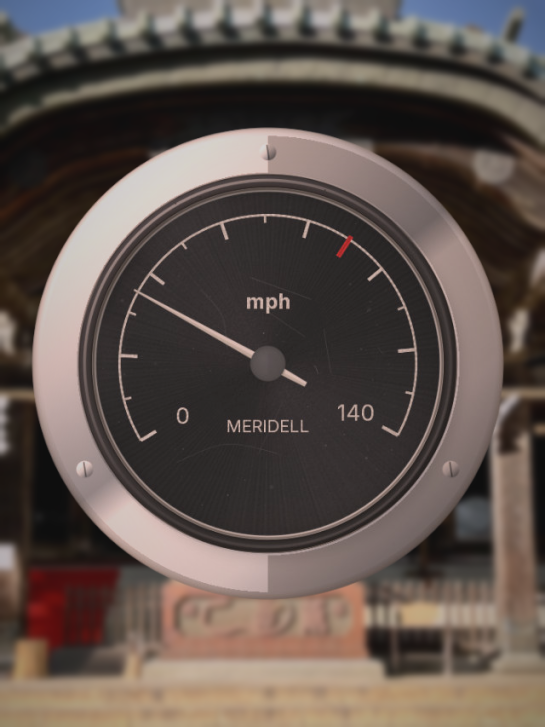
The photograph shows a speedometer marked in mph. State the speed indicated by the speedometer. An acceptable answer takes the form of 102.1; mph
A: 35; mph
